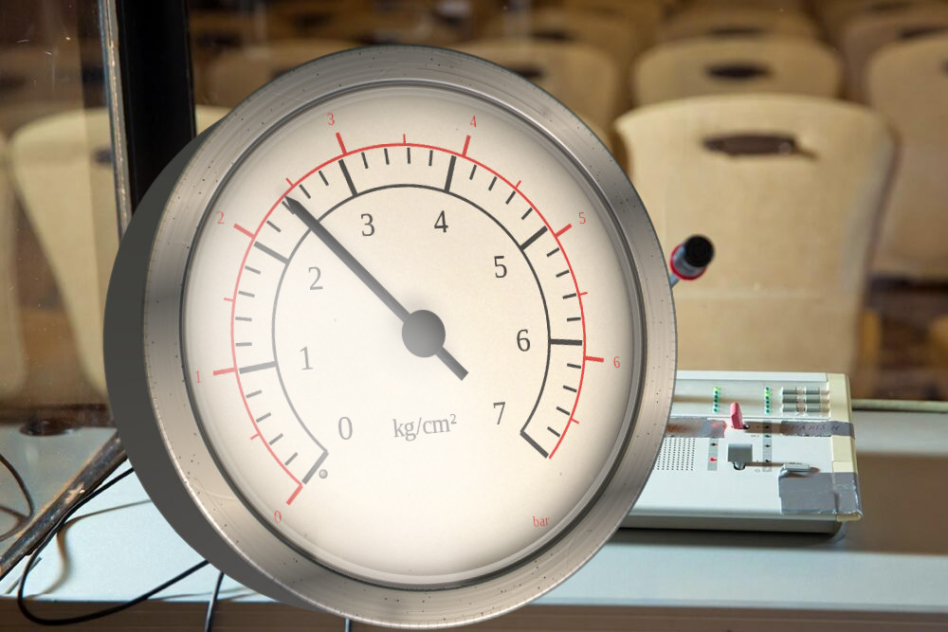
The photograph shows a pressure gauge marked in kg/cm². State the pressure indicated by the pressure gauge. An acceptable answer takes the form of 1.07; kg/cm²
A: 2.4; kg/cm²
